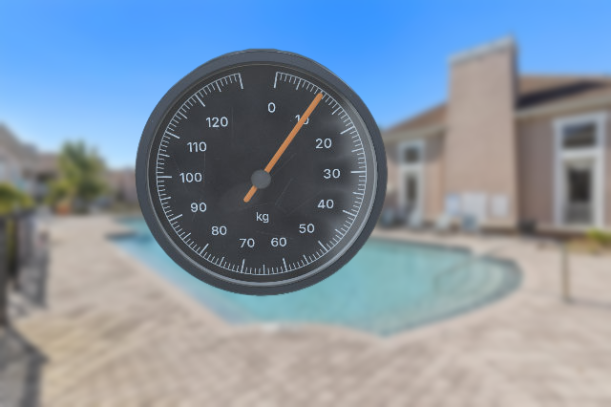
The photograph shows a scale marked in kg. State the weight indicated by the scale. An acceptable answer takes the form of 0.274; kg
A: 10; kg
